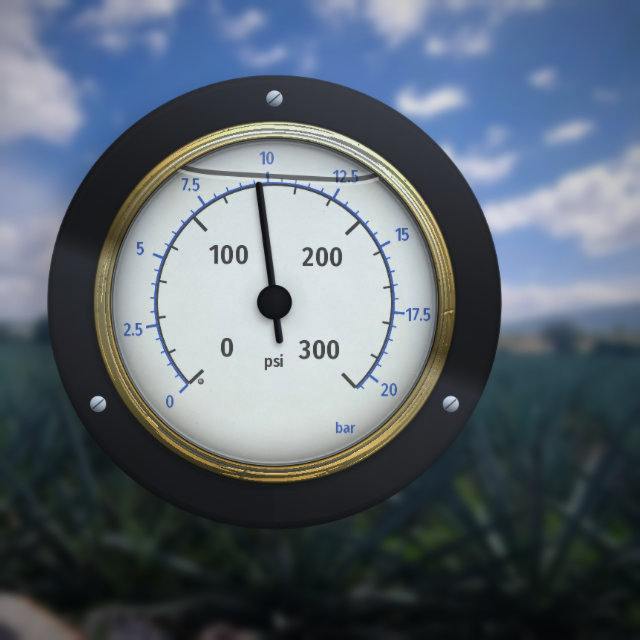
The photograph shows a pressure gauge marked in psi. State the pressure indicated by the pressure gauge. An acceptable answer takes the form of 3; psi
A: 140; psi
